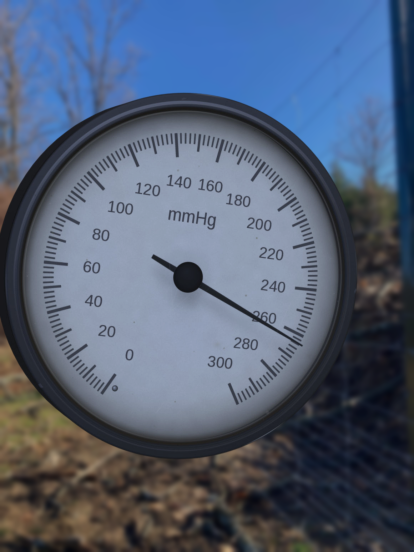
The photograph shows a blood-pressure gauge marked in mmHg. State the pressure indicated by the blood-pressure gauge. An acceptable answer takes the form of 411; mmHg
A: 264; mmHg
